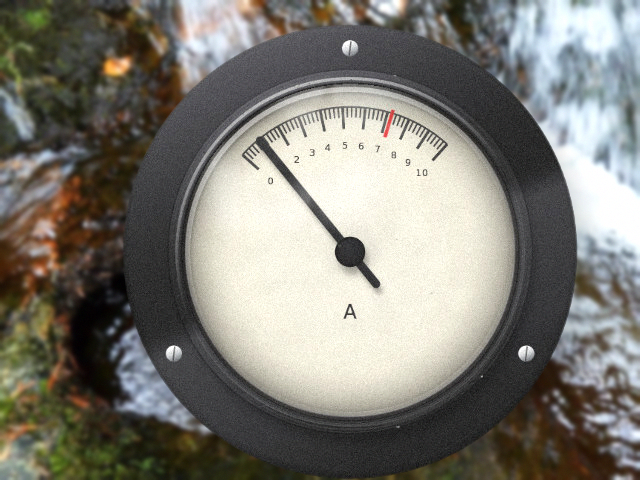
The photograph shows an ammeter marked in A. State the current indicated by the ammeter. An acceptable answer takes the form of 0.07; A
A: 1; A
